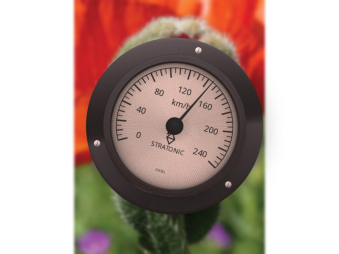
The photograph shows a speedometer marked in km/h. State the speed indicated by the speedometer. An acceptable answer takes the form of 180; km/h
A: 145; km/h
